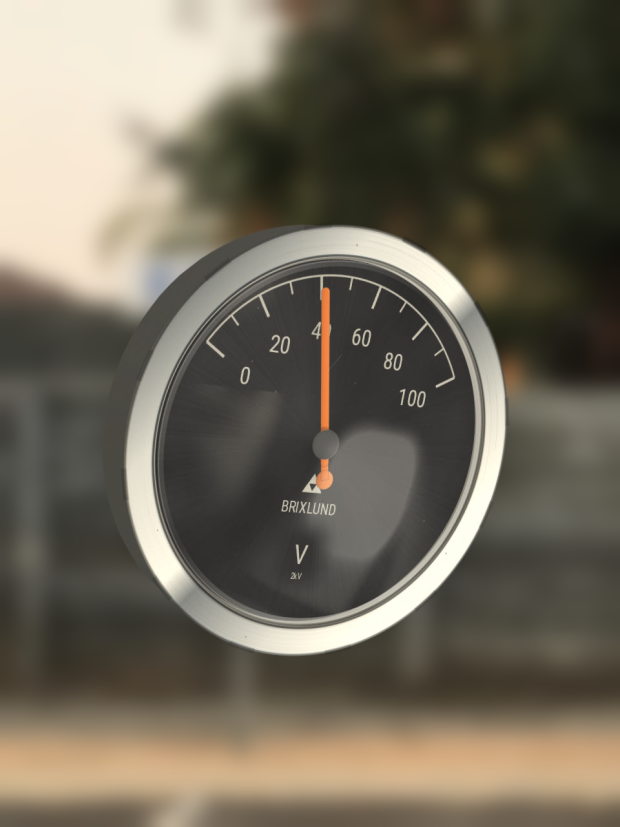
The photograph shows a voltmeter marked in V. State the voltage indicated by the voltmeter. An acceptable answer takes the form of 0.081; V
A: 40; V
